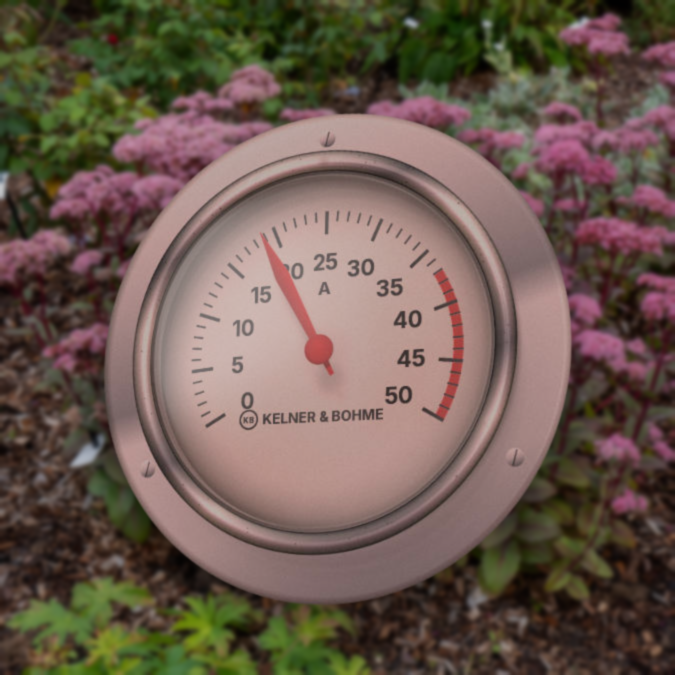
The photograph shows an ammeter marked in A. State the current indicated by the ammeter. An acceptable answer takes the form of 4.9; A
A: 19; A
